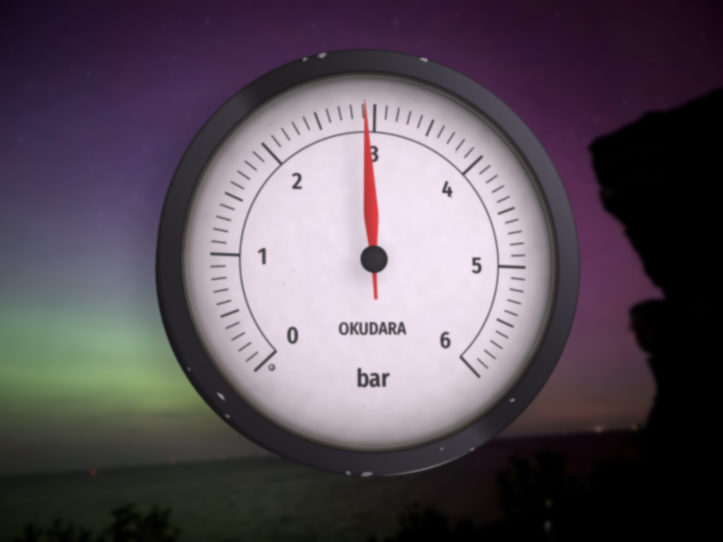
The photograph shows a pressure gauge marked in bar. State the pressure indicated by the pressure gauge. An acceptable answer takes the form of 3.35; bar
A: 2.9; bar
